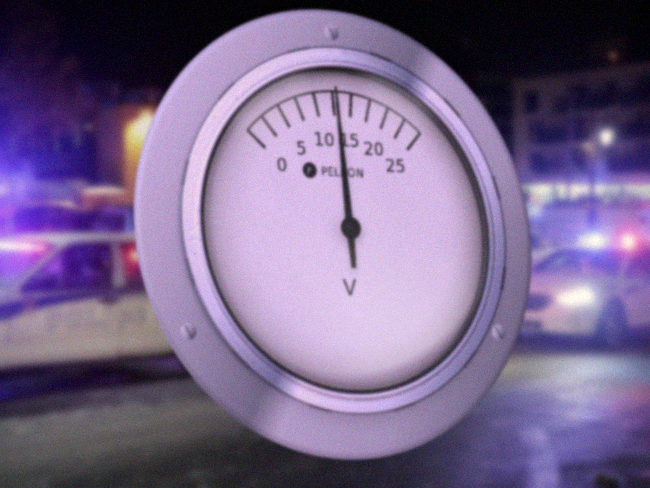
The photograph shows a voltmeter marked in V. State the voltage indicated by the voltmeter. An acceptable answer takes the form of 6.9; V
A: 12.5; V
